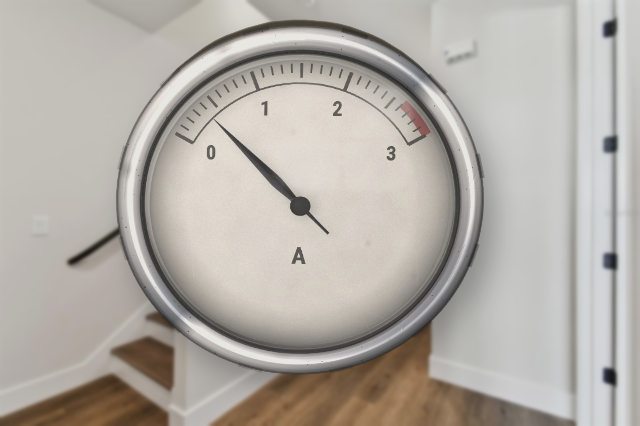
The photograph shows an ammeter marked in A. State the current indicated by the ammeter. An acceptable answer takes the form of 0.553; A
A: 0.4; A
